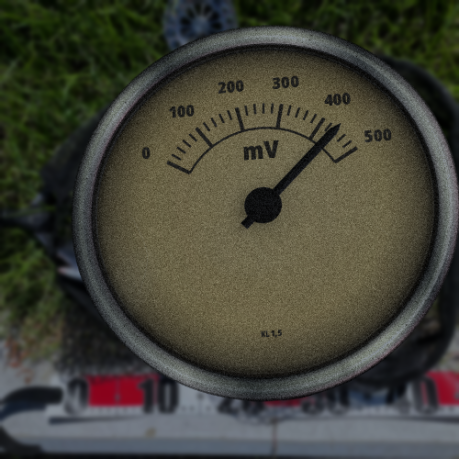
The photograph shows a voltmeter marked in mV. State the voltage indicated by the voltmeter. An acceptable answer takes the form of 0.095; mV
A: 440; mV
